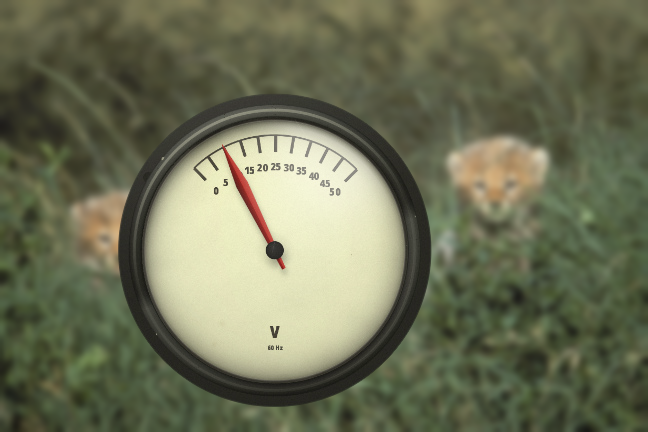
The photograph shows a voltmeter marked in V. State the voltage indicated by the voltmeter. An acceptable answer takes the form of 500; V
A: 10; V
